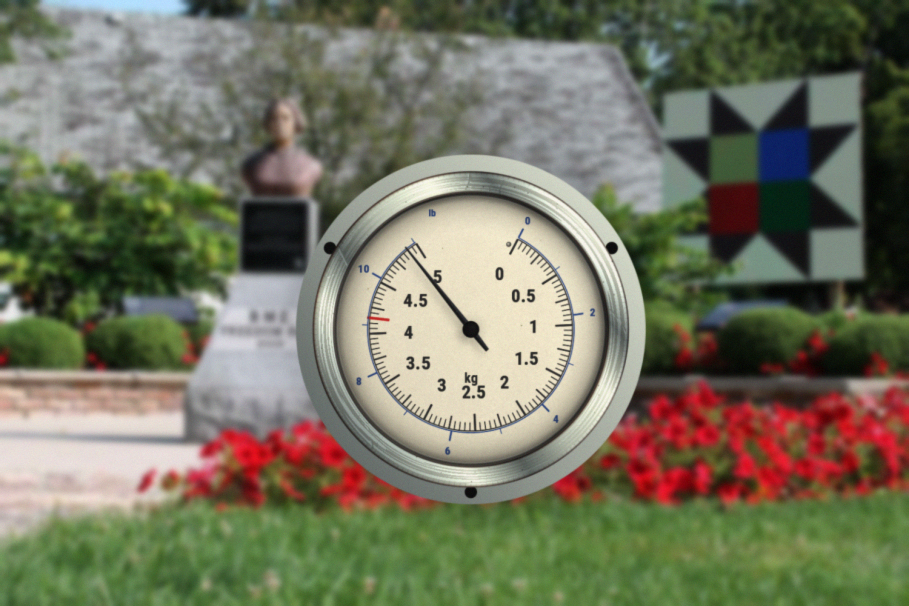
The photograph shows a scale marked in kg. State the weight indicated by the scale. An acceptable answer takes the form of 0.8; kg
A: 4.9; kg
